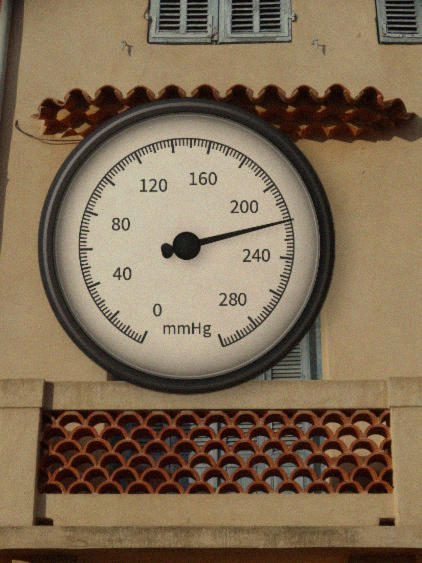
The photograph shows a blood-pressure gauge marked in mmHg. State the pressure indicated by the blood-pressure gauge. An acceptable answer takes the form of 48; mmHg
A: 220; mmHg
